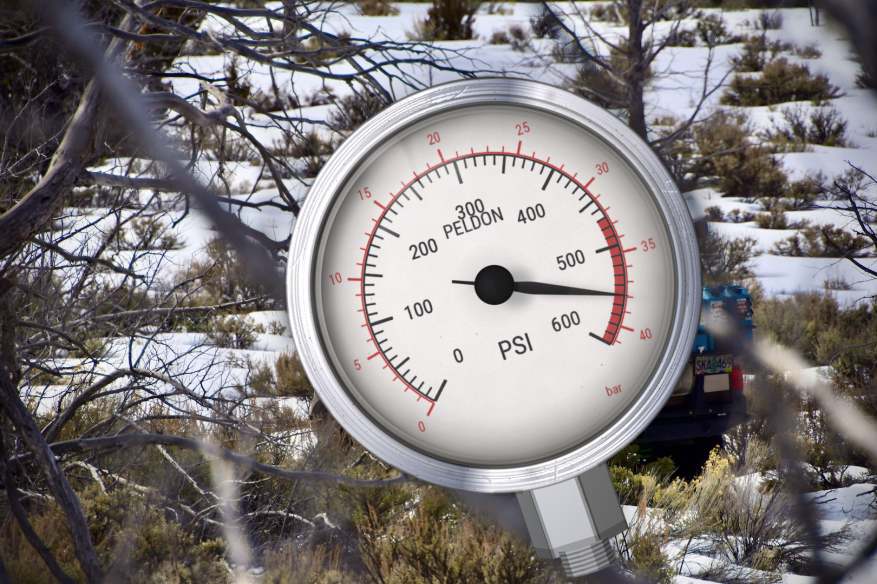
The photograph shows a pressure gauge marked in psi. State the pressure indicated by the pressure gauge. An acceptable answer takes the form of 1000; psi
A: 550; psi
